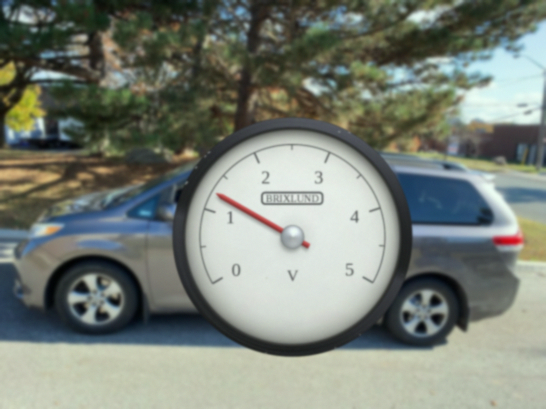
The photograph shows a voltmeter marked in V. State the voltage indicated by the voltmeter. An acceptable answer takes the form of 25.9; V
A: 1.25; V
